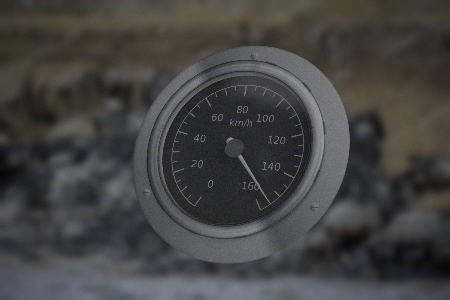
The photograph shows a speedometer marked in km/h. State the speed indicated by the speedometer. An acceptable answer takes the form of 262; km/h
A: 155; km/h
